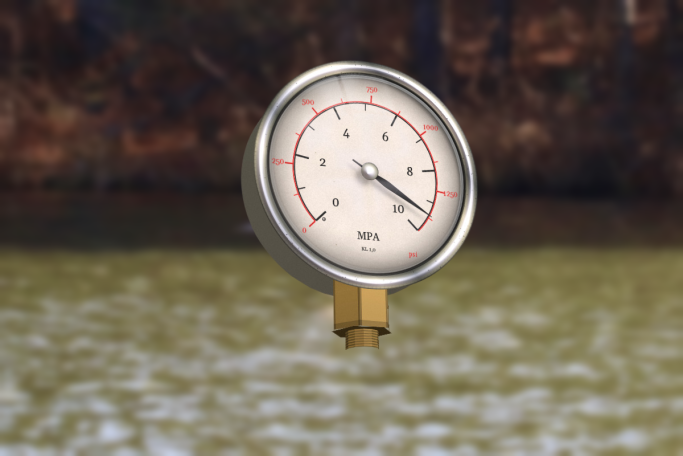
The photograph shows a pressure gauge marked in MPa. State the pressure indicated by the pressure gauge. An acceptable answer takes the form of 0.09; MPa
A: 9.5; MPa
